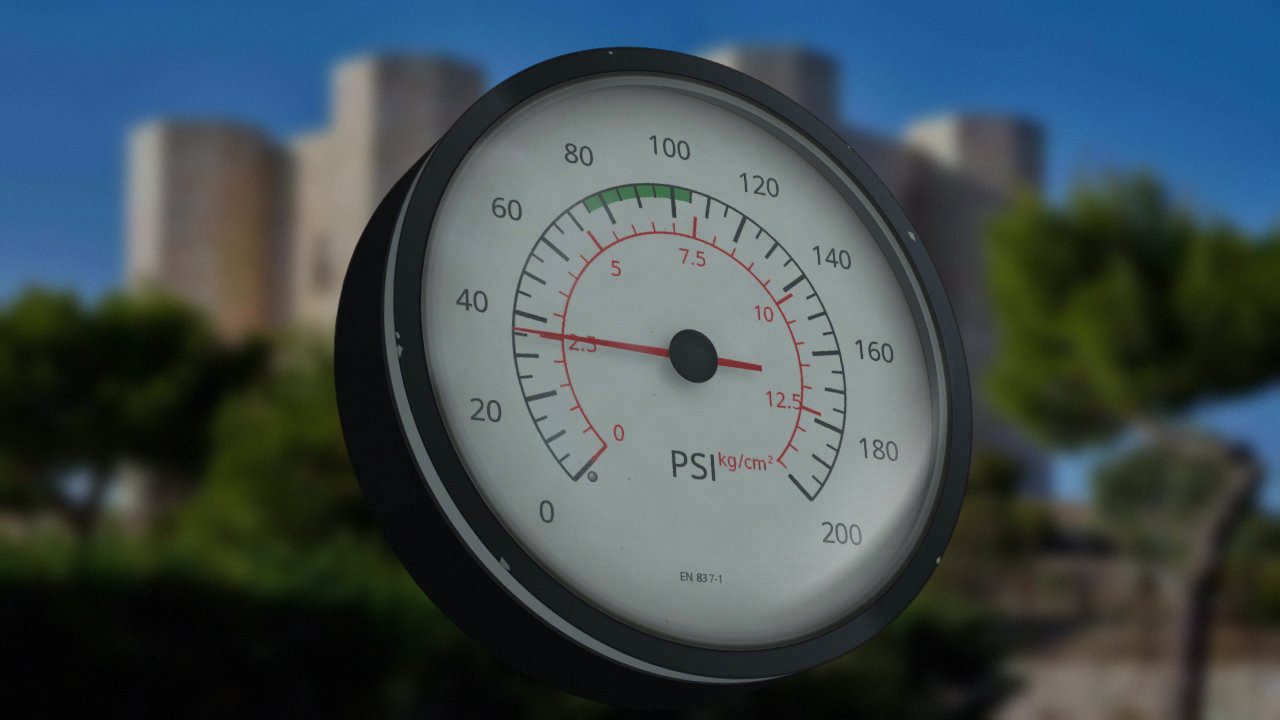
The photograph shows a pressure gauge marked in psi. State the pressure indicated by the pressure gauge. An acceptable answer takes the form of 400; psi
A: 35; psi
